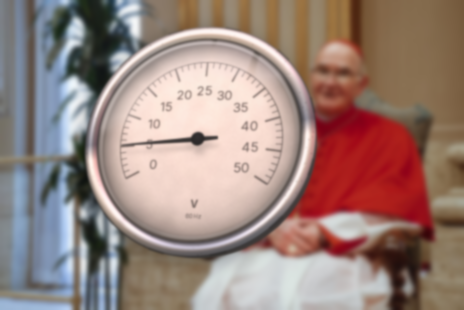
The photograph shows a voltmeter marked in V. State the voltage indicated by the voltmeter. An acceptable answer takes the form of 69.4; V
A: 5; V
